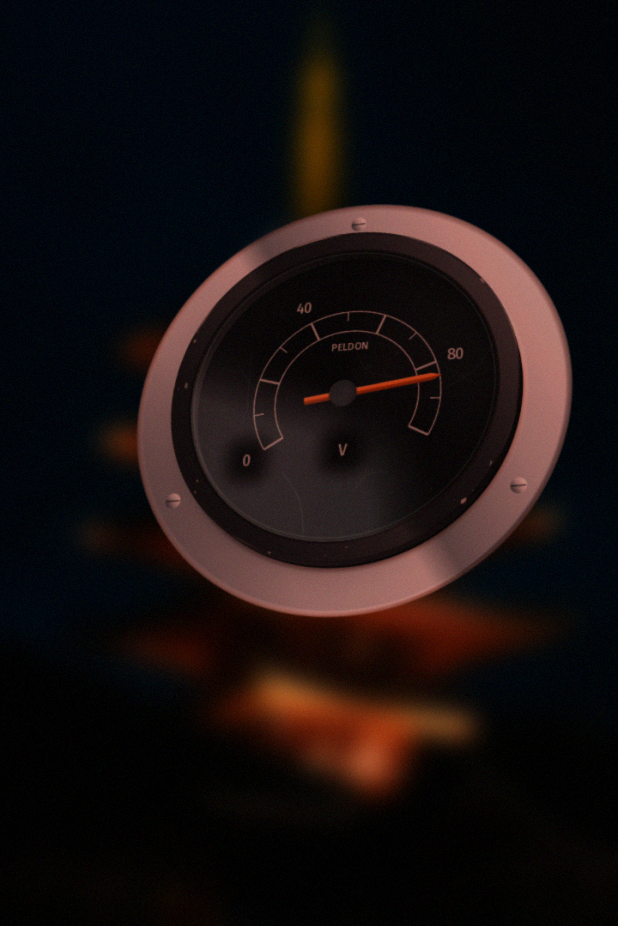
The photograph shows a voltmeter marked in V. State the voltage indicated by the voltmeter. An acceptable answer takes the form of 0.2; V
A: 85; V
